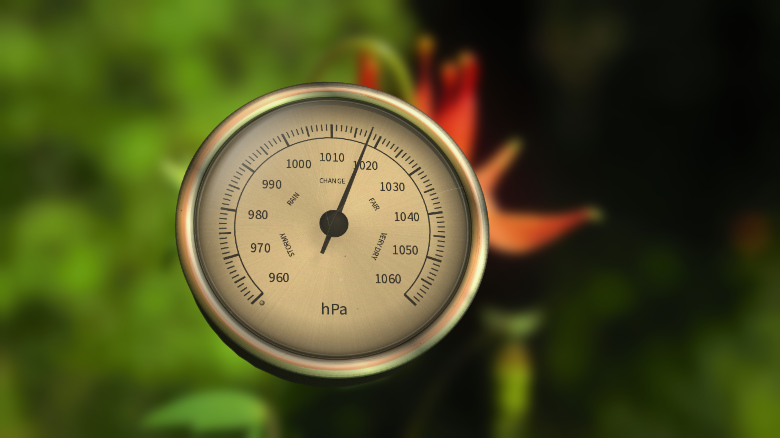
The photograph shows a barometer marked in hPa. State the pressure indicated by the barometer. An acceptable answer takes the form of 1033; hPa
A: 1018; hPa
